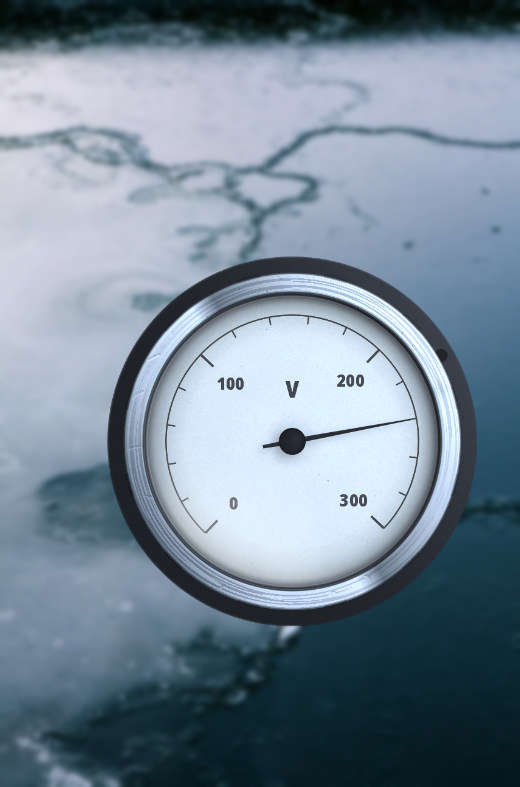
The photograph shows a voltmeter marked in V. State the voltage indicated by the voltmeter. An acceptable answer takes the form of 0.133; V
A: 240; V
